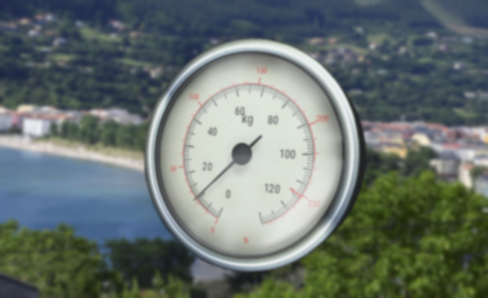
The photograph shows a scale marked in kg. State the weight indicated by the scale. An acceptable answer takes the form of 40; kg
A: 10; kg
